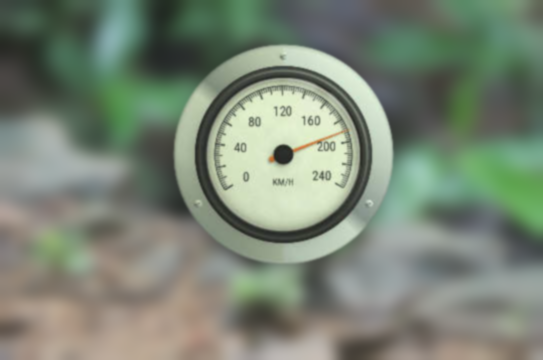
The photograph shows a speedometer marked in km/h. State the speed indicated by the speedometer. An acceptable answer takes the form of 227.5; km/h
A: 190; km/h
